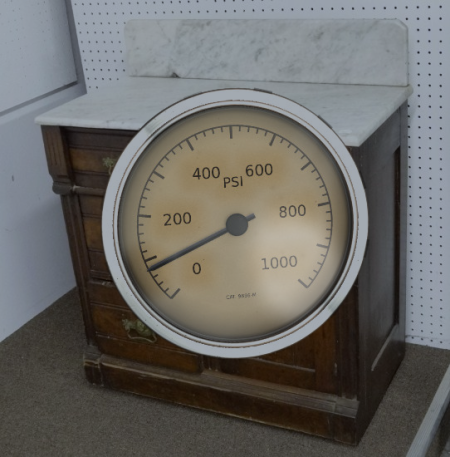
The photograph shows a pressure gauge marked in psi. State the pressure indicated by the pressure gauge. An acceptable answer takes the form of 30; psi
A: 80; psi
